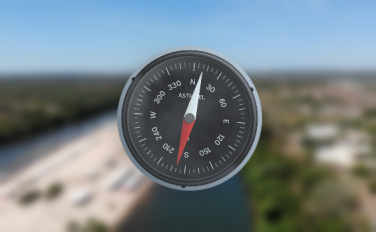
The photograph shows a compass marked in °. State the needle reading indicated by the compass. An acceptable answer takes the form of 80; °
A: 190; °
